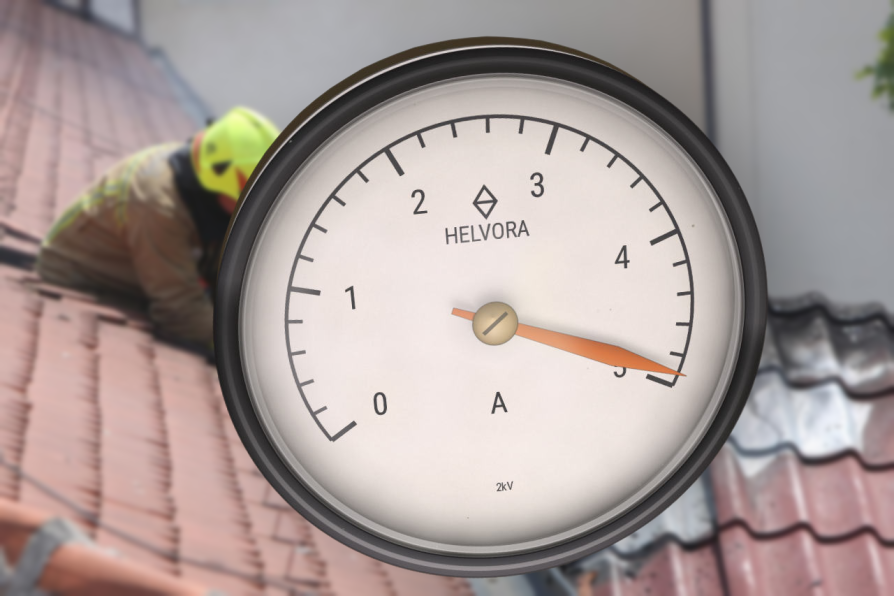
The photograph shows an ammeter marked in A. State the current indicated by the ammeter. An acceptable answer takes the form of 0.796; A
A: 4.9; A
